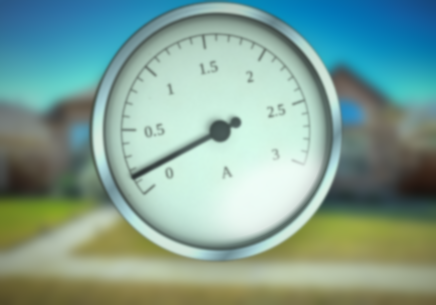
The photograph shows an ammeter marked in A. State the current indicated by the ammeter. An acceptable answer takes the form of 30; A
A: 0.15; A
